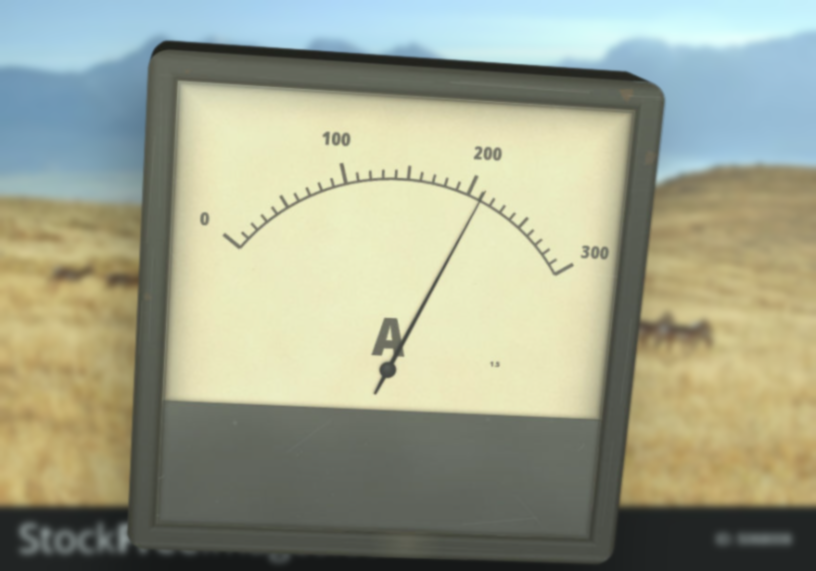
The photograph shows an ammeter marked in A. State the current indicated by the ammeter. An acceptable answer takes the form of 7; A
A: 210; A
